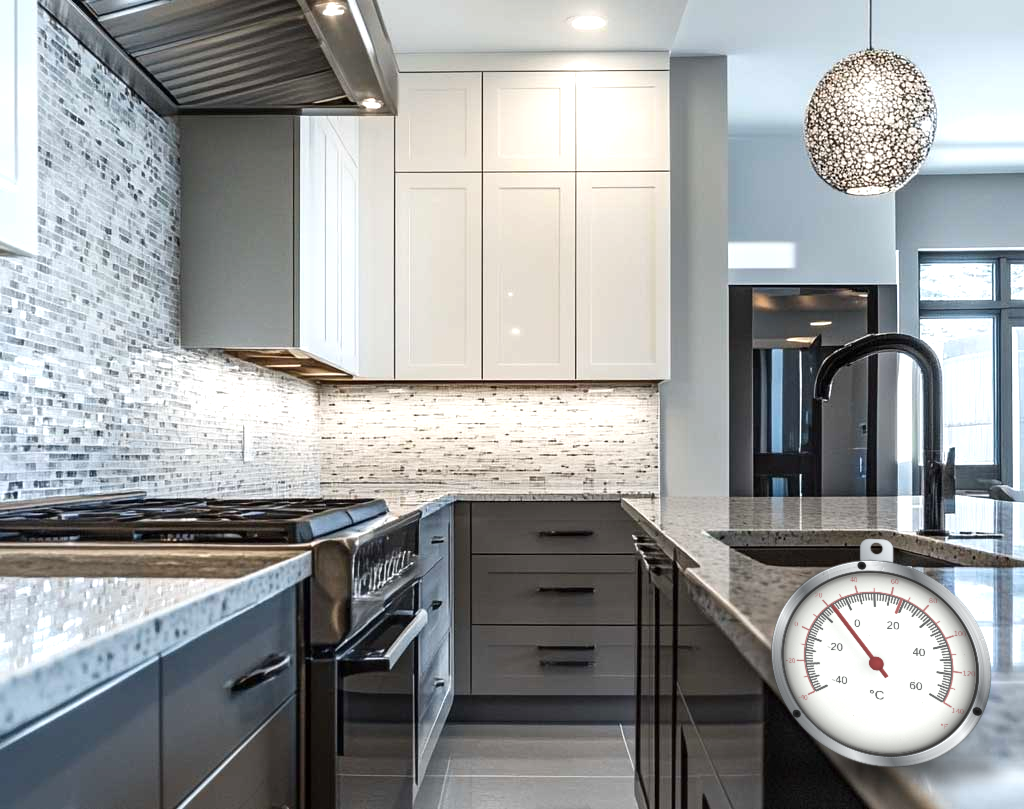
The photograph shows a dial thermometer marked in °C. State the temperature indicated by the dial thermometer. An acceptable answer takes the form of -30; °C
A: -5; °C
